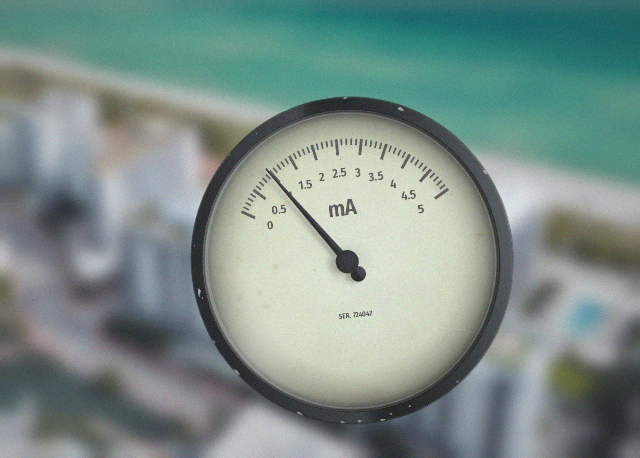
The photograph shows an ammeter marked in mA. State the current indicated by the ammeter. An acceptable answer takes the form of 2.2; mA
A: 1; mA
